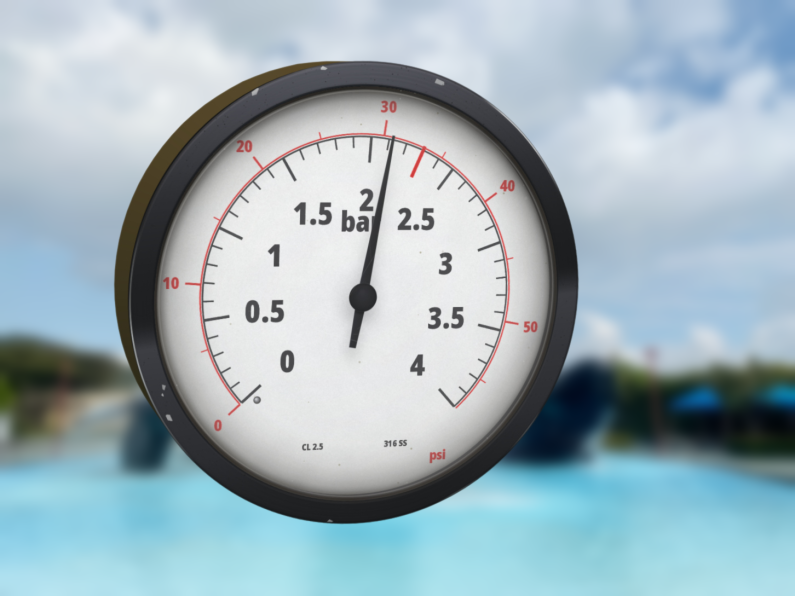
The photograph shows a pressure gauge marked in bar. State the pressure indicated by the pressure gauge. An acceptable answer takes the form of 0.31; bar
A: 2.1; bar
